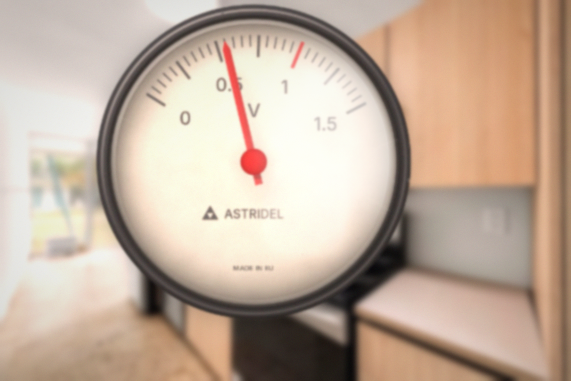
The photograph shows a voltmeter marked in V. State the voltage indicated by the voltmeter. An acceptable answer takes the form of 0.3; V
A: 0.55; V
